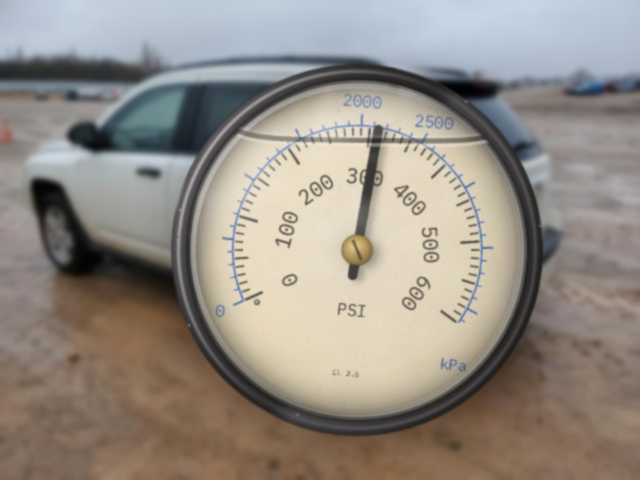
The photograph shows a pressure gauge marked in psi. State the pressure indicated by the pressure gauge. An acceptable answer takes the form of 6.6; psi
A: 310; psi
